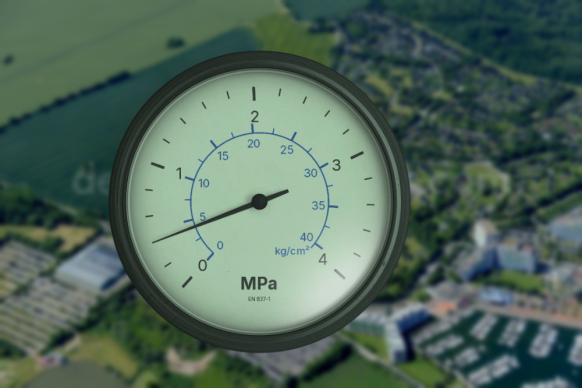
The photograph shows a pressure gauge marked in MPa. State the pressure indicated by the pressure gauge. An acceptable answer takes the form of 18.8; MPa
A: 0.4; MPa
